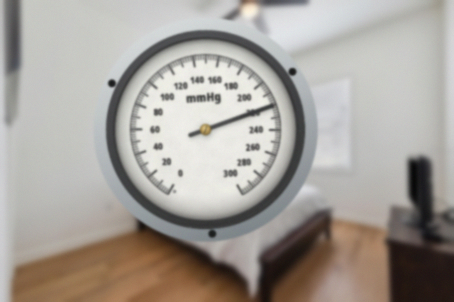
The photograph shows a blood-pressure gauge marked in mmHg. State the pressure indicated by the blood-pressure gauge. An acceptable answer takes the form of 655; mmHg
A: 220; mmHg
